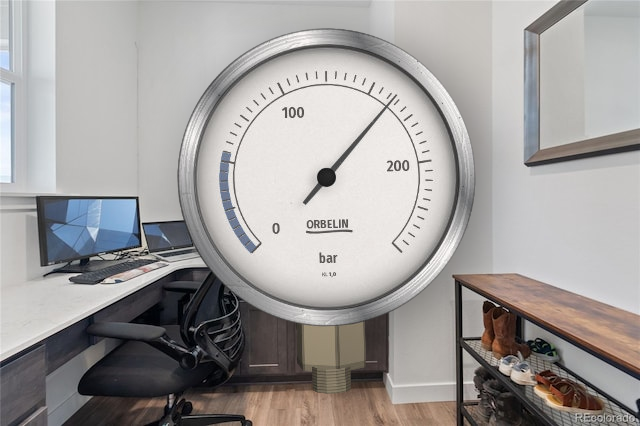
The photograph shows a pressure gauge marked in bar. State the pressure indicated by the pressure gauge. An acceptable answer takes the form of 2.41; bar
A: 162.5; bar
